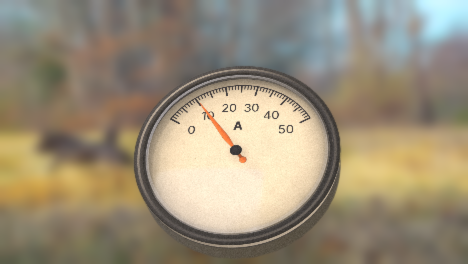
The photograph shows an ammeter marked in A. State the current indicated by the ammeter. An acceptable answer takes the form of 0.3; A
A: 10; A
